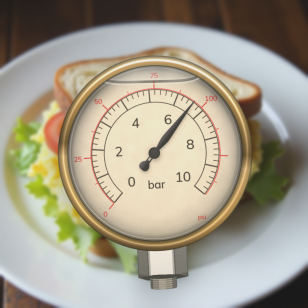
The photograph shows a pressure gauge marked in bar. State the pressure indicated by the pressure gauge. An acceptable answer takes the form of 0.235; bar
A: 6.6; bar
